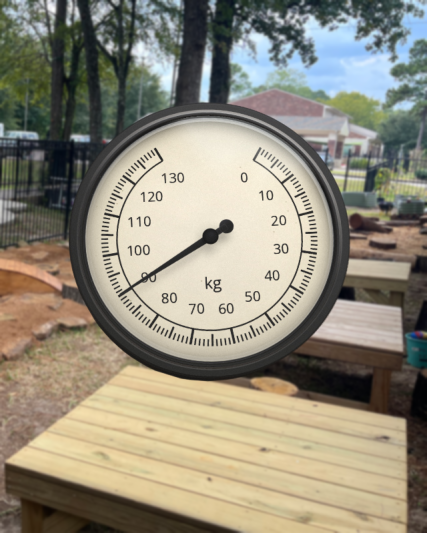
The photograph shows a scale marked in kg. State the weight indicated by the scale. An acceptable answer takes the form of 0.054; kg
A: 90; kg
